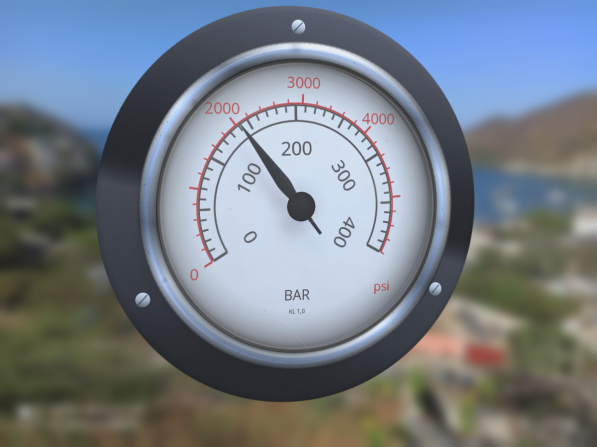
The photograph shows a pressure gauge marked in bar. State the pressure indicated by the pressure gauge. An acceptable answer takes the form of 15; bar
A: 140; bar
